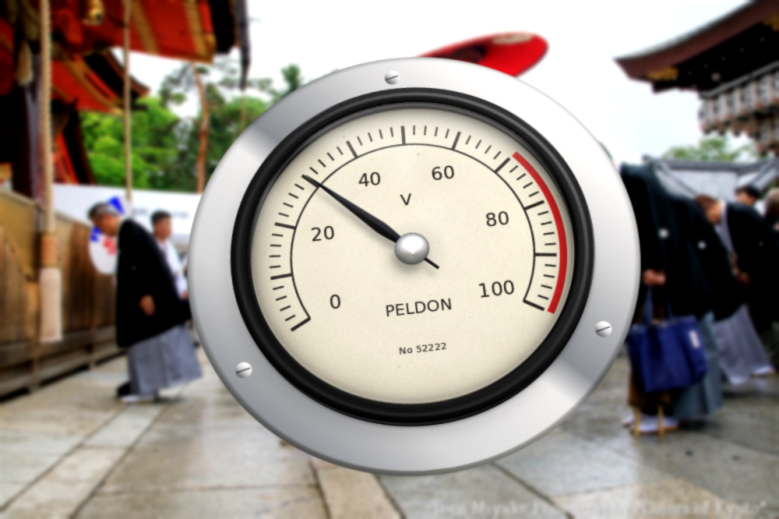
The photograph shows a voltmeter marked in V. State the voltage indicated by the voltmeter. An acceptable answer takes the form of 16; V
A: 30; V
